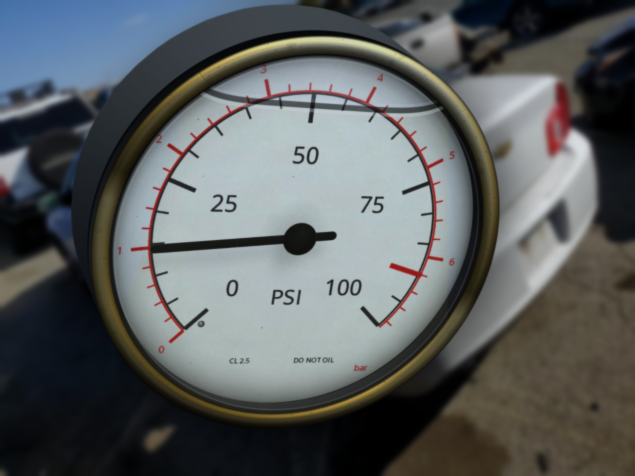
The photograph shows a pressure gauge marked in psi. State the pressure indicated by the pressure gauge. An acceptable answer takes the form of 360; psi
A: 15; psi
